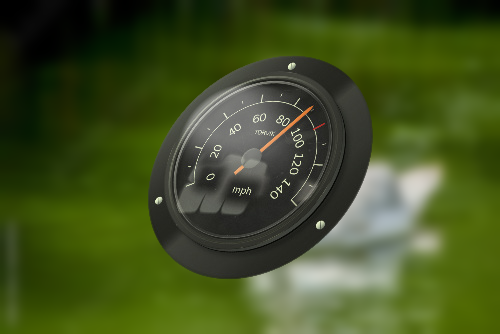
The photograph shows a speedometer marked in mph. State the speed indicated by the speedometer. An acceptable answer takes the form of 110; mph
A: 90; mph
